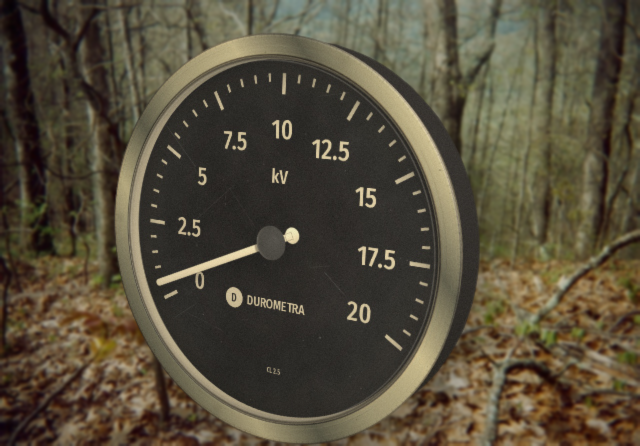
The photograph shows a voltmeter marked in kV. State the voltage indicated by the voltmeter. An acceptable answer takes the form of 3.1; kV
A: 0.5; kV
